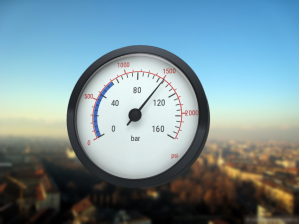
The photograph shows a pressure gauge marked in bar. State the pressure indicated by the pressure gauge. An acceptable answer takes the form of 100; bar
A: 105; bar
